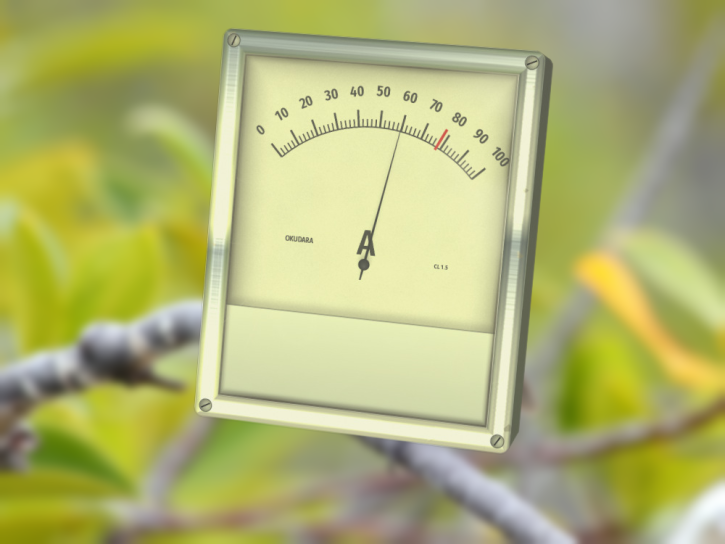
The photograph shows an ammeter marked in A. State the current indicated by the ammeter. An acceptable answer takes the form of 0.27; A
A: 60; A
